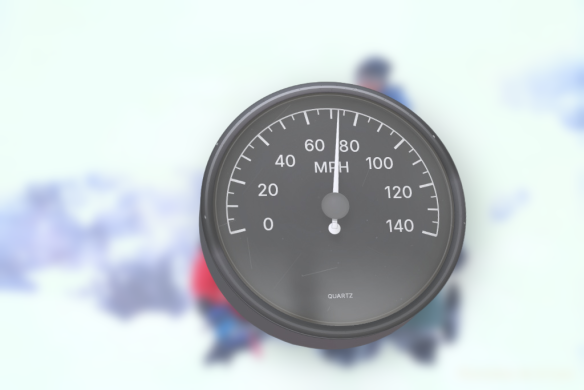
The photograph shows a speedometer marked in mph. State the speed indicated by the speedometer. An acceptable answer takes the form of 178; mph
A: 72.5; mph
